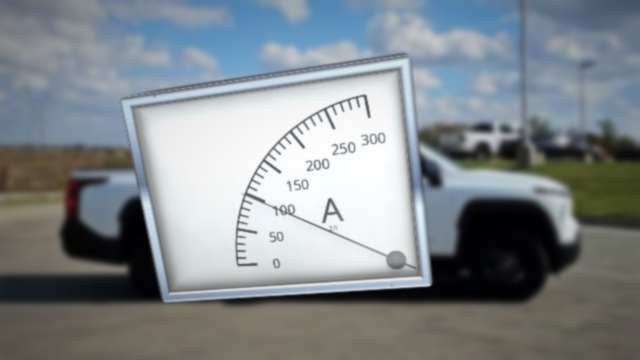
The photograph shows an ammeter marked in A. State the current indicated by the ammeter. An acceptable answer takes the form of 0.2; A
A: 100; A
